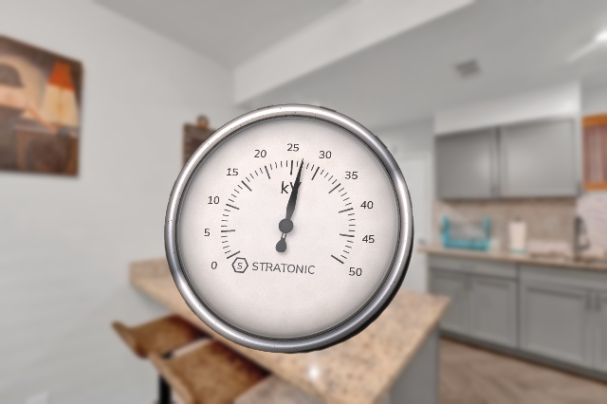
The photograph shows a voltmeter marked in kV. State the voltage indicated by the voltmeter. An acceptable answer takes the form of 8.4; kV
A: 27; kV
